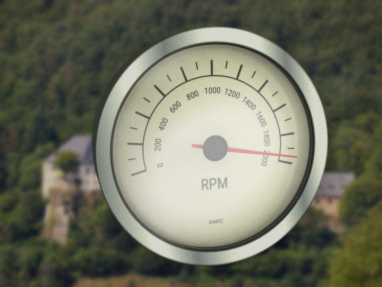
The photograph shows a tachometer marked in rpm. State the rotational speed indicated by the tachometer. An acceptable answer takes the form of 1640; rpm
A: 1950; rpm
